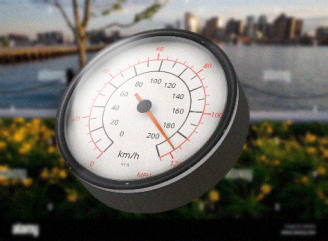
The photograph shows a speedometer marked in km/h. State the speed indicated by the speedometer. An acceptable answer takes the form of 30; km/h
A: 190; km/h
